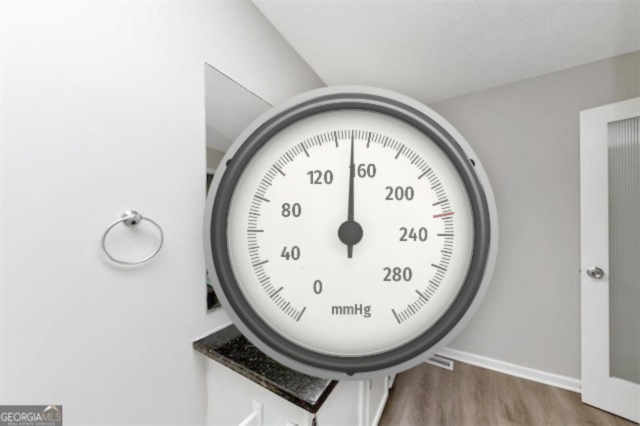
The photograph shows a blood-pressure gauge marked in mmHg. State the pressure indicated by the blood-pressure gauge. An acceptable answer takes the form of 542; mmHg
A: 150; mmHg
